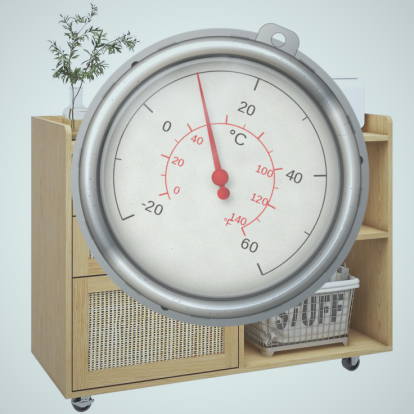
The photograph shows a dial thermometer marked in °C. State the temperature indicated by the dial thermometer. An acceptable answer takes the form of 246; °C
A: 10; °C
